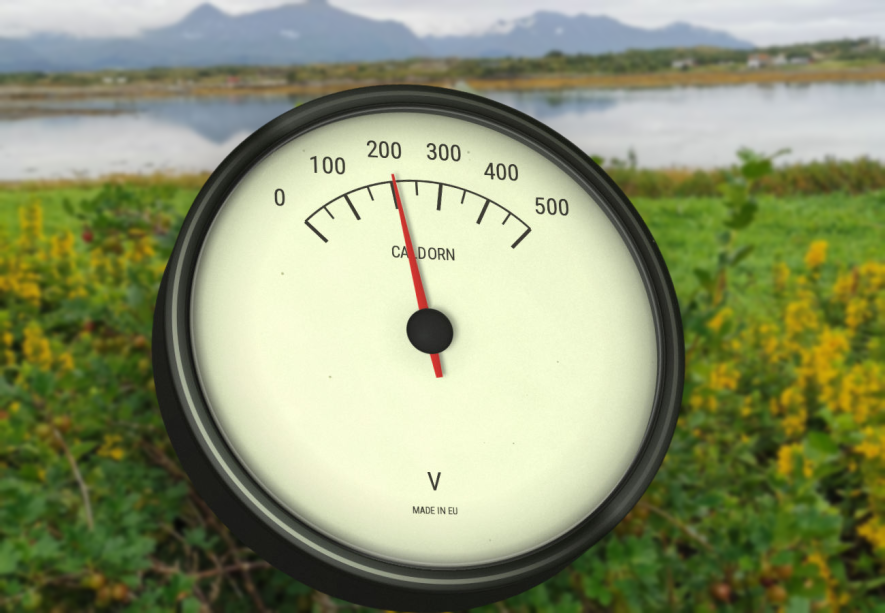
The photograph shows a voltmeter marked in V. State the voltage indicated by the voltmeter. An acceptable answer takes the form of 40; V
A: 200; V
